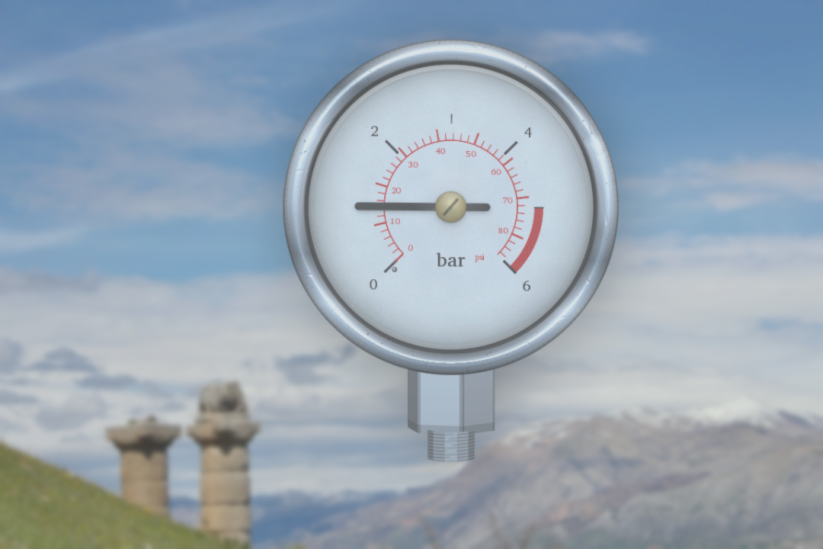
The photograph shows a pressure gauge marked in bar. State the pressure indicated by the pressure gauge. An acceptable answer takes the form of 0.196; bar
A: 1; bar
